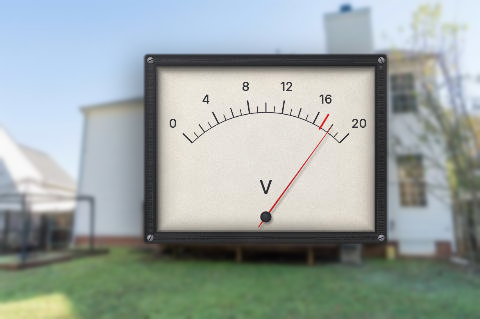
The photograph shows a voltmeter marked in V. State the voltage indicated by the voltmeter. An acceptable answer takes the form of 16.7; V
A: 18; V
